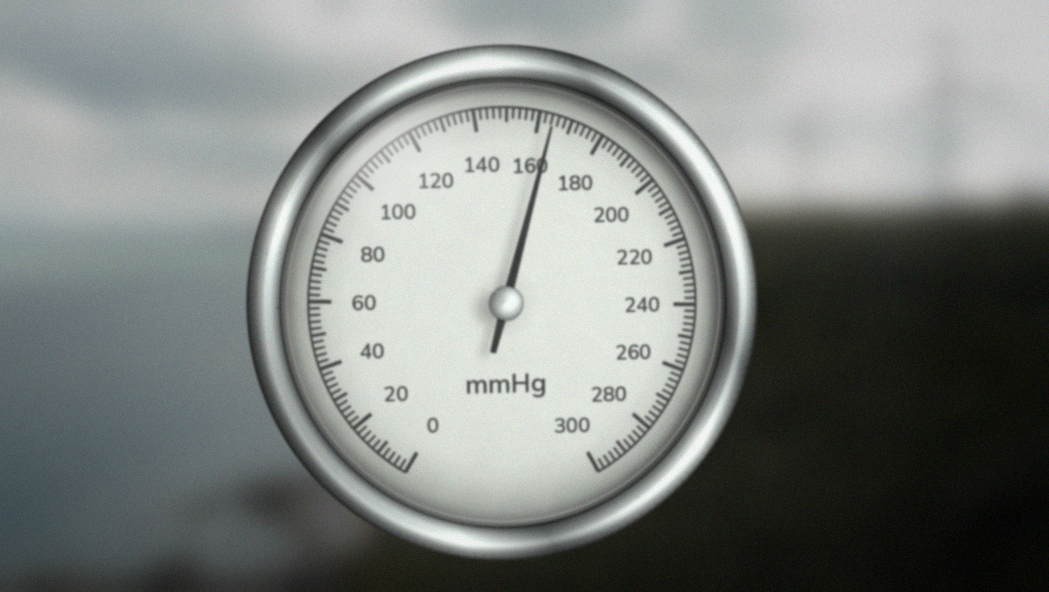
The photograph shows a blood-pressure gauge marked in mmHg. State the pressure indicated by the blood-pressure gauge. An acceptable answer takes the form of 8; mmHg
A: 164; mmHg
